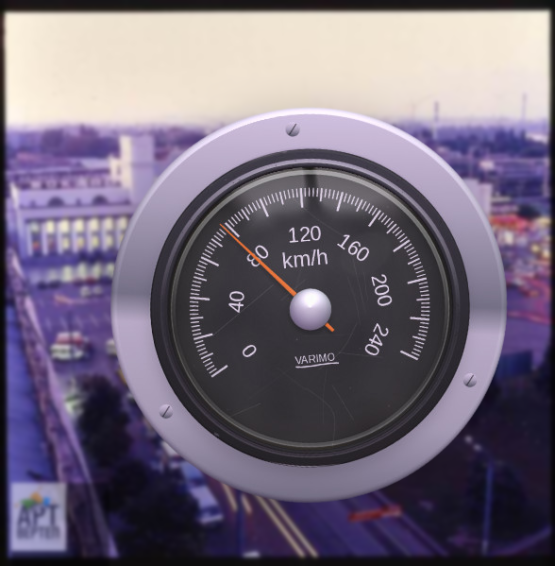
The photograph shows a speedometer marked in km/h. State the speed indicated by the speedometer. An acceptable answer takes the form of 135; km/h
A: 78; km/h
